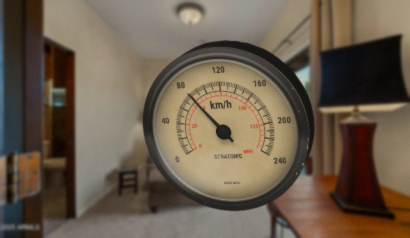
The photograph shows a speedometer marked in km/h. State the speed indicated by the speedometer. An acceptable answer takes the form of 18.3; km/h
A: 80; km/h
